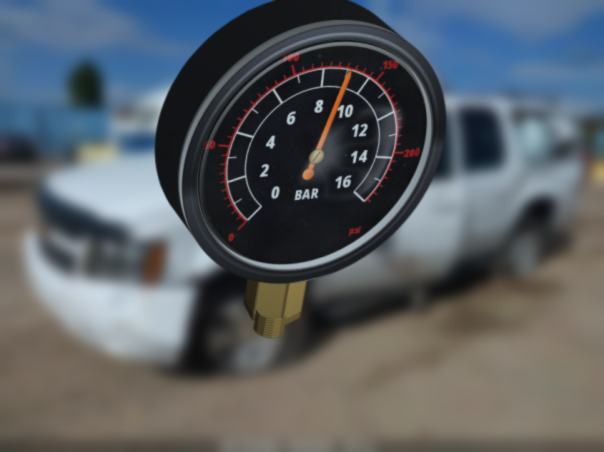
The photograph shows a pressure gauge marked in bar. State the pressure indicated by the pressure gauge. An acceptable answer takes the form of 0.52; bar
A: 9; bar
